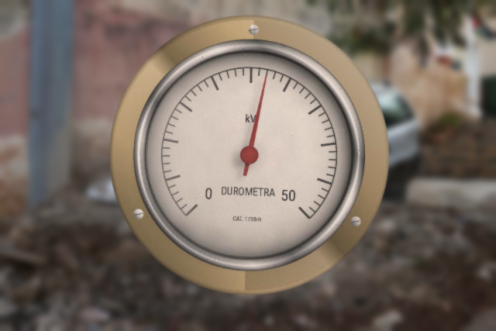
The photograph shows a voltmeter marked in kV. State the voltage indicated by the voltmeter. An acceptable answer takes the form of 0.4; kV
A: 27; kV
